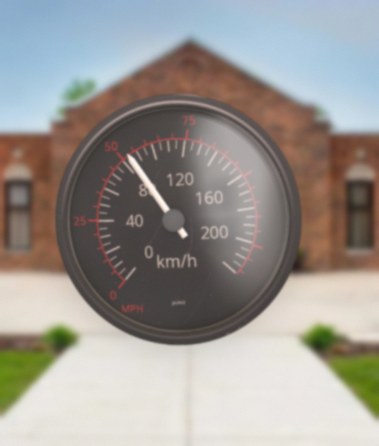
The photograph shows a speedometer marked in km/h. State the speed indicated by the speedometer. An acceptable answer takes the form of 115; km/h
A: 85; km/h
